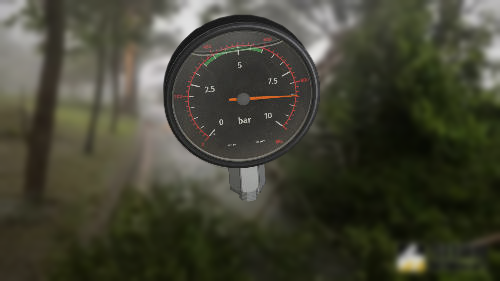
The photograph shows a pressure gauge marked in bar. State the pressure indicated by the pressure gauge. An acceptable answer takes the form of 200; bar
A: 8.5; bar
